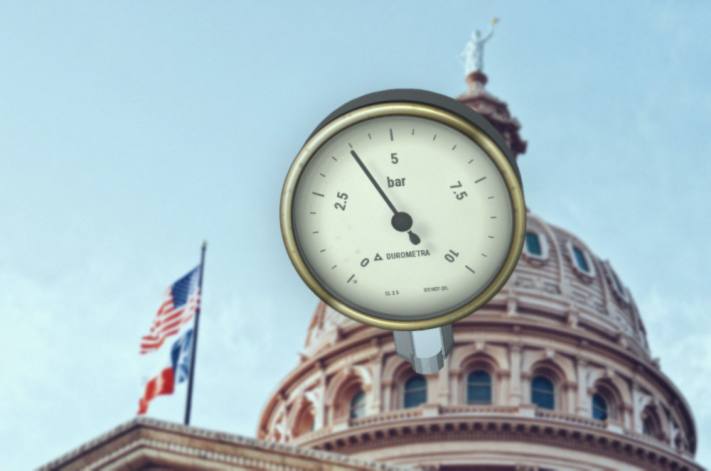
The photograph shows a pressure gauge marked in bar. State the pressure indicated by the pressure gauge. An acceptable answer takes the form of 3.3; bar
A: 4; bar
